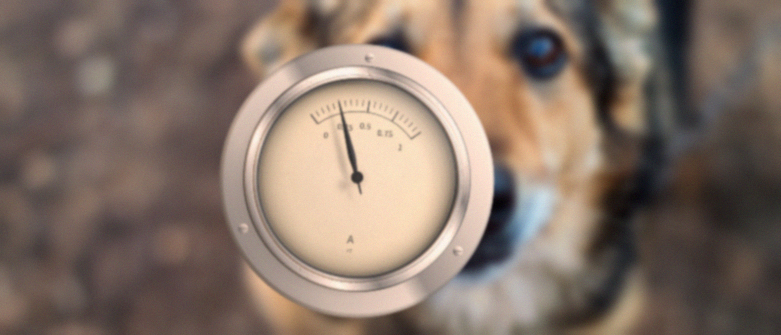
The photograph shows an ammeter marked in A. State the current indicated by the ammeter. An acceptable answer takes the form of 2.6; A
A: 0.25; A
